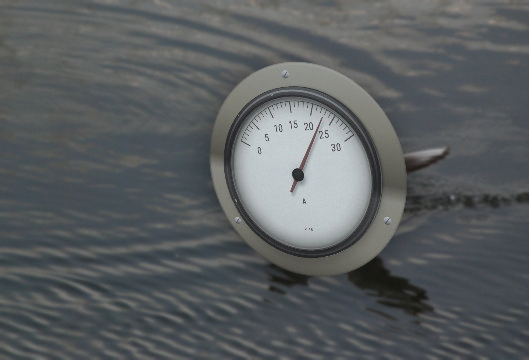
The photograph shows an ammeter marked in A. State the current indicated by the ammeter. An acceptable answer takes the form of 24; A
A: 23; A
